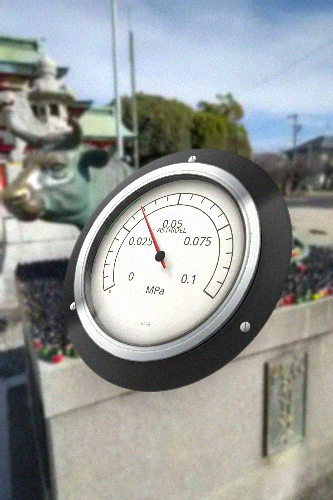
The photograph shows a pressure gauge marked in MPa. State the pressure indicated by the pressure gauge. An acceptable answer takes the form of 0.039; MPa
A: 0.035; MPa
